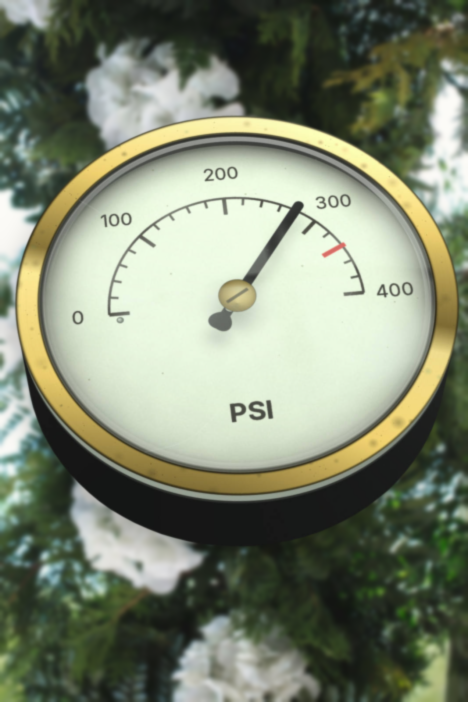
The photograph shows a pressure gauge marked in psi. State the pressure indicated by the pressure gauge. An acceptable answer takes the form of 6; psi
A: 280; psi
